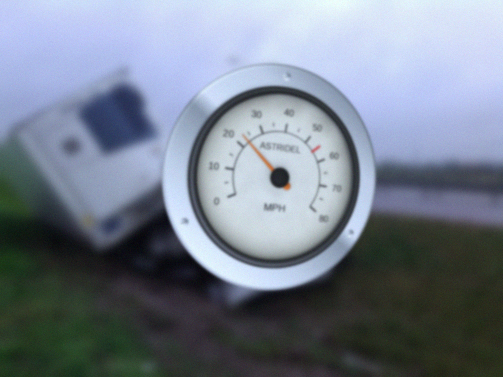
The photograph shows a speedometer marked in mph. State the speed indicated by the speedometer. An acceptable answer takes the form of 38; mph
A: 22.5; mph
